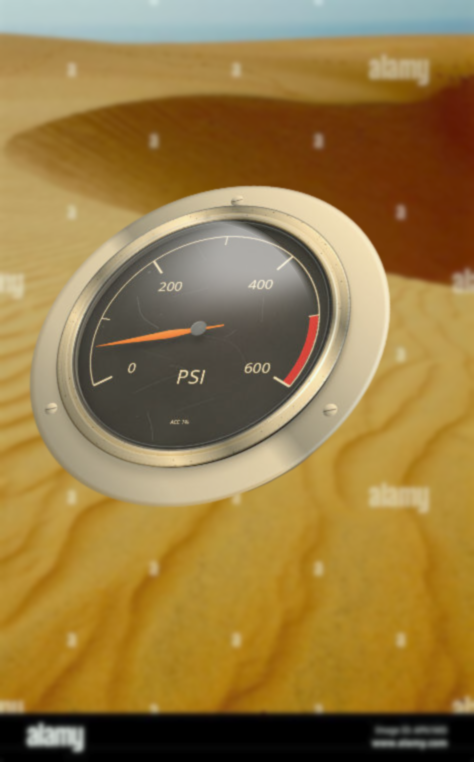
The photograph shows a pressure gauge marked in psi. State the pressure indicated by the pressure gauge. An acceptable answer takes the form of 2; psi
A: 50; psi
